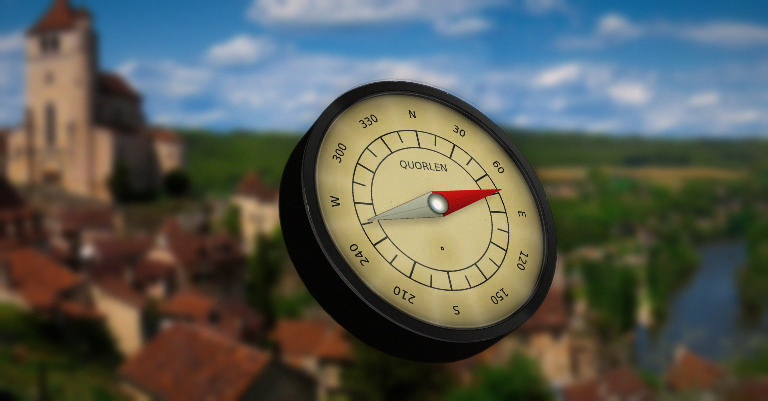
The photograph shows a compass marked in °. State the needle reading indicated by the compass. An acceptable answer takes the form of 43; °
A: 75; °
